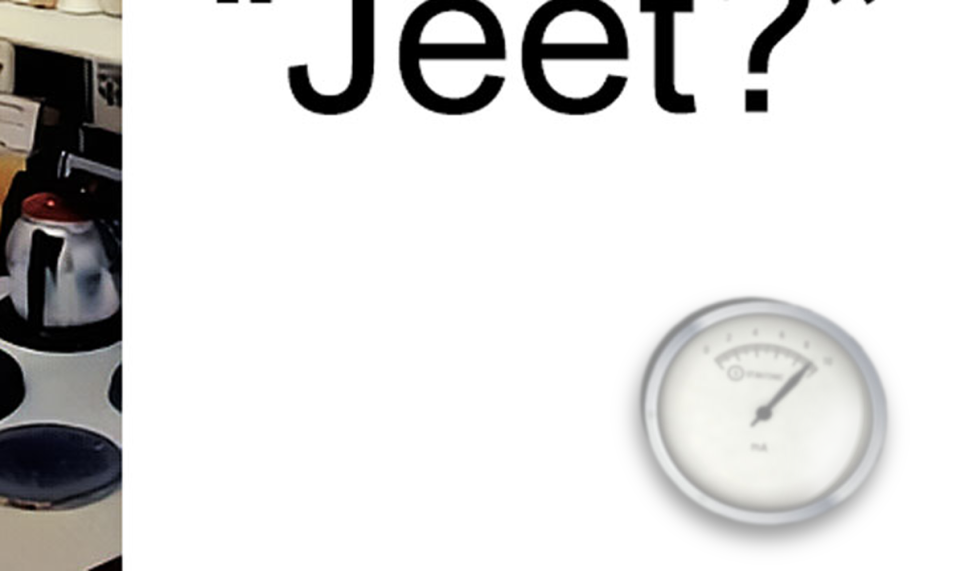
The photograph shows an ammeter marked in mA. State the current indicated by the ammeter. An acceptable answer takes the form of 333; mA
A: 9; mA
